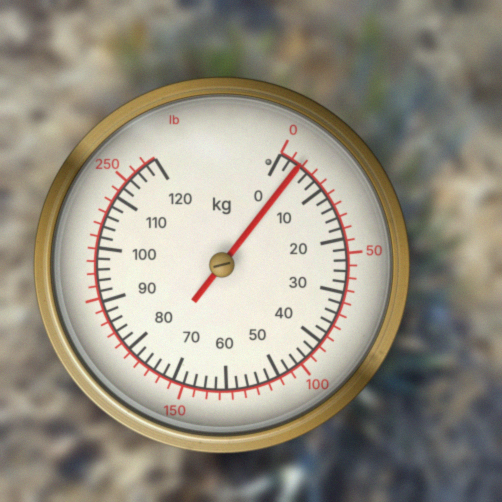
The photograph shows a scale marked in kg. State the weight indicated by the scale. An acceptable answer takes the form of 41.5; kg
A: 4; kg
